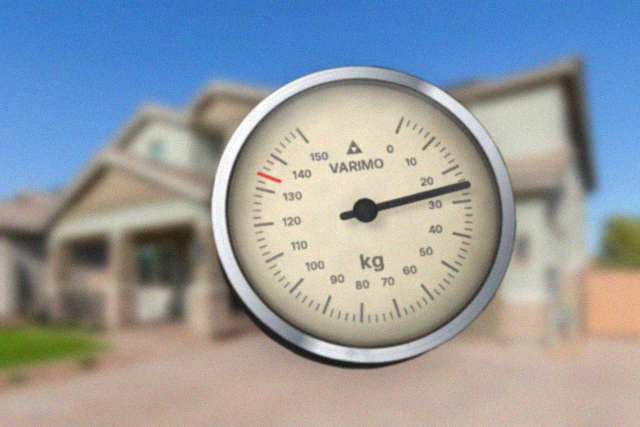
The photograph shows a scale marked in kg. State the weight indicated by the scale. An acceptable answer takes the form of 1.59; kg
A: 26; kg
